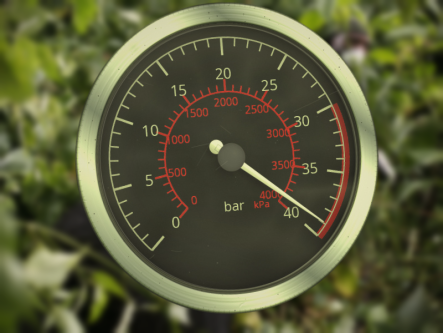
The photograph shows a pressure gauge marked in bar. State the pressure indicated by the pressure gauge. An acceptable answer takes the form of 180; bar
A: 39; bar
